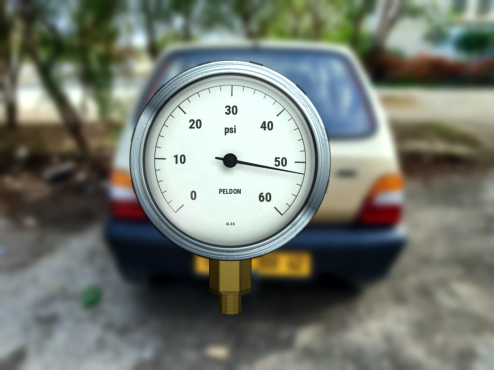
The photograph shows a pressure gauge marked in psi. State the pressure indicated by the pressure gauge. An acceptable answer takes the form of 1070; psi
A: 52; psi
